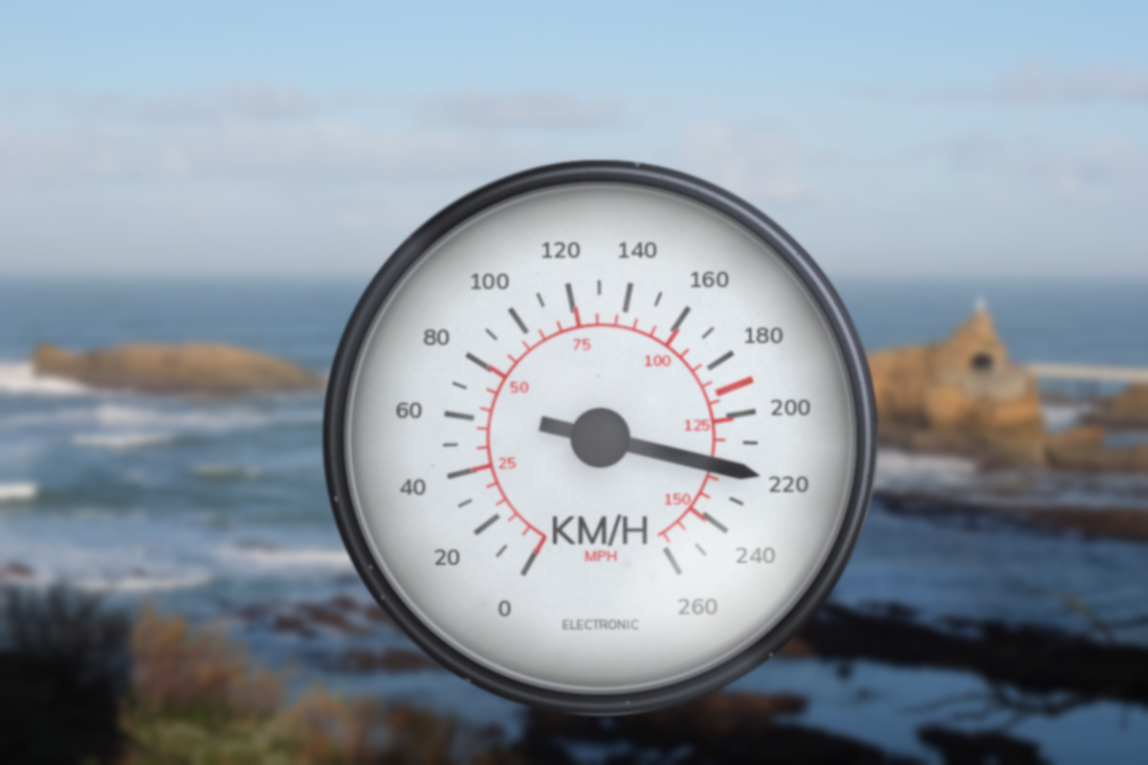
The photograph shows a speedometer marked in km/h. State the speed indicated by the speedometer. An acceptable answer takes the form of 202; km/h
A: 220; km/h
